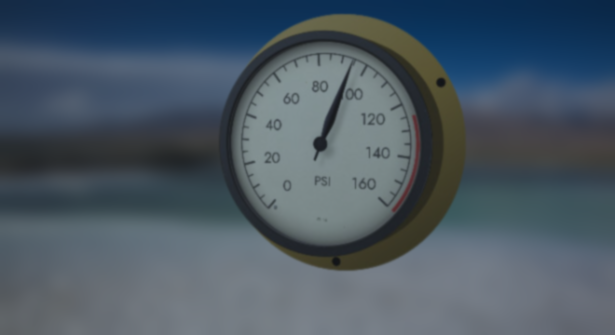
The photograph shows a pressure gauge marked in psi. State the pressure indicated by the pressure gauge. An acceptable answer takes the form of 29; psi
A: 95; psi
